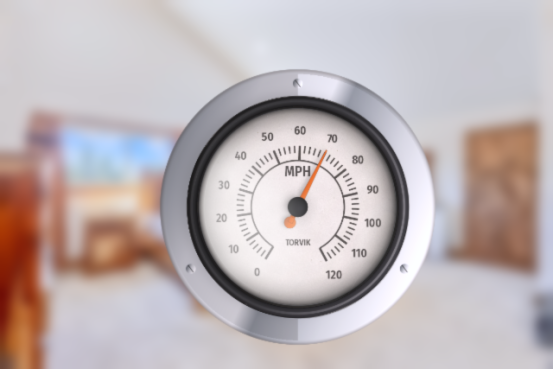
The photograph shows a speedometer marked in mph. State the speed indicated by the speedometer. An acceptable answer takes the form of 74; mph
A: 70; mph
